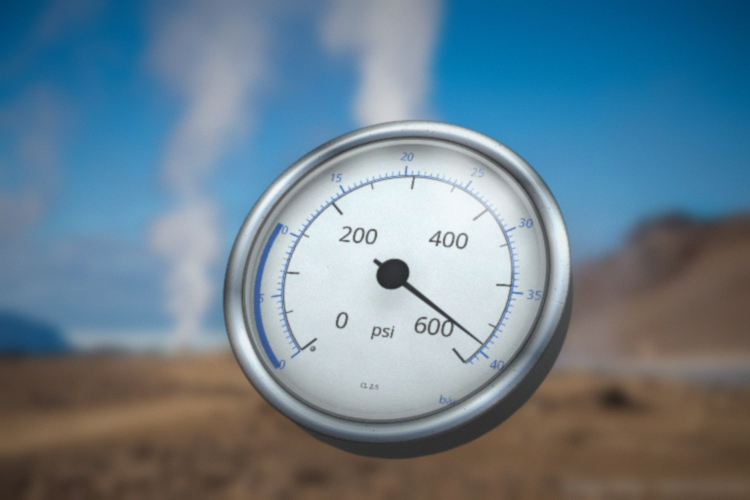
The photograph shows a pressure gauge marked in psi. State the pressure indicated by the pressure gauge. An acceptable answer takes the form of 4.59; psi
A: 575; psi
